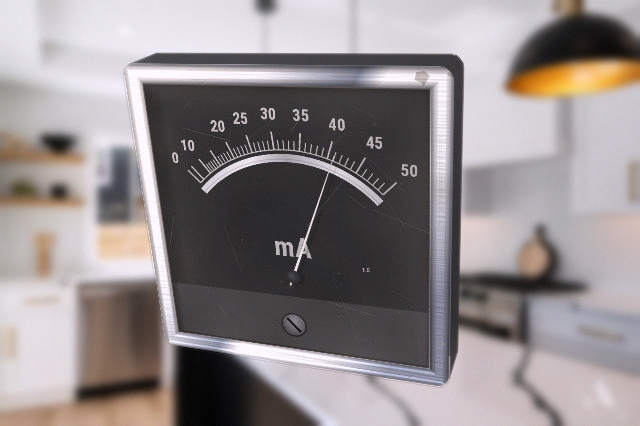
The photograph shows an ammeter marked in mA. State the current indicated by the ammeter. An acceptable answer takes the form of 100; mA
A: 41; mA
